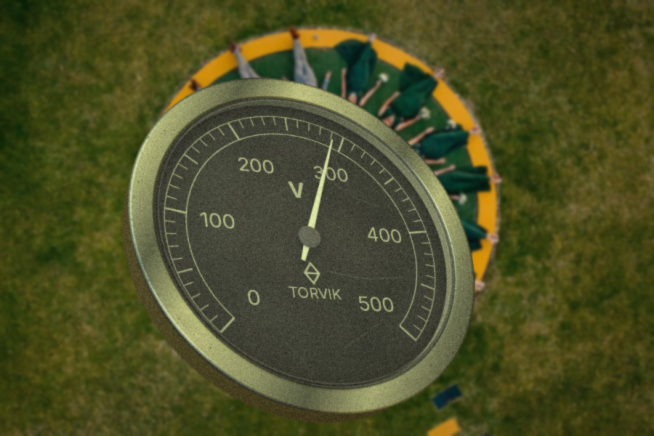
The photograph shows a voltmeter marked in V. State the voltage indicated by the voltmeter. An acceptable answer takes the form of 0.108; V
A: 290; V
